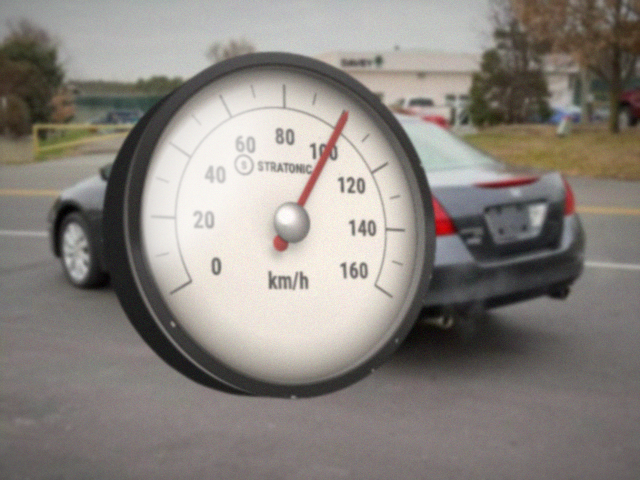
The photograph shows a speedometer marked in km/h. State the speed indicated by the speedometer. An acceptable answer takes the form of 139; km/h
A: 100; km/h
